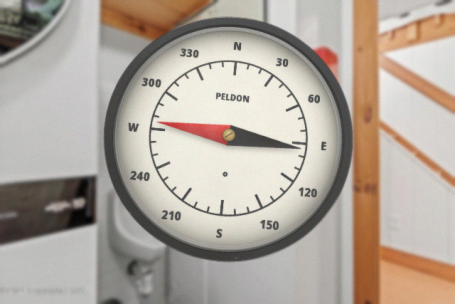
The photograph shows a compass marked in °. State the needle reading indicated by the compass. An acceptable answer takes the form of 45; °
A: 275; °
